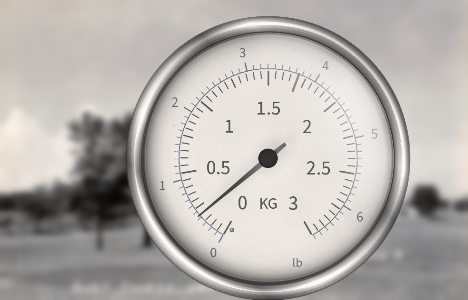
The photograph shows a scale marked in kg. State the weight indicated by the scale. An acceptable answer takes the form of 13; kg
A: 0.2; kg
